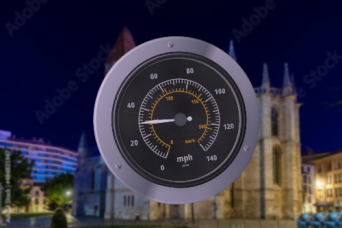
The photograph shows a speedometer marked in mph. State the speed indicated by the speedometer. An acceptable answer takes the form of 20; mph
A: 30; mph
